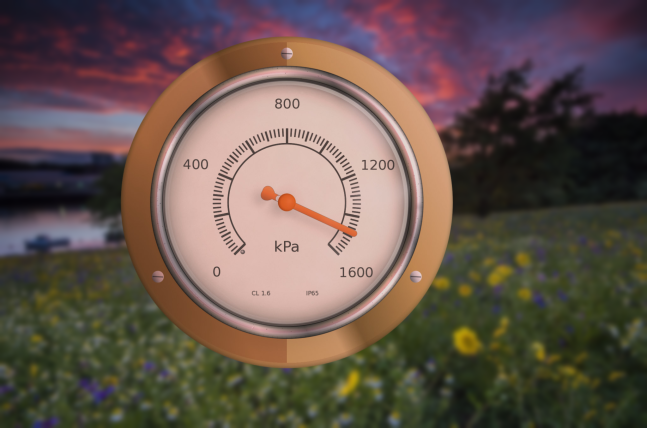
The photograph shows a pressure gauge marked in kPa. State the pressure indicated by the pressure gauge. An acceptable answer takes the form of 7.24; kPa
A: 1480; kPa
